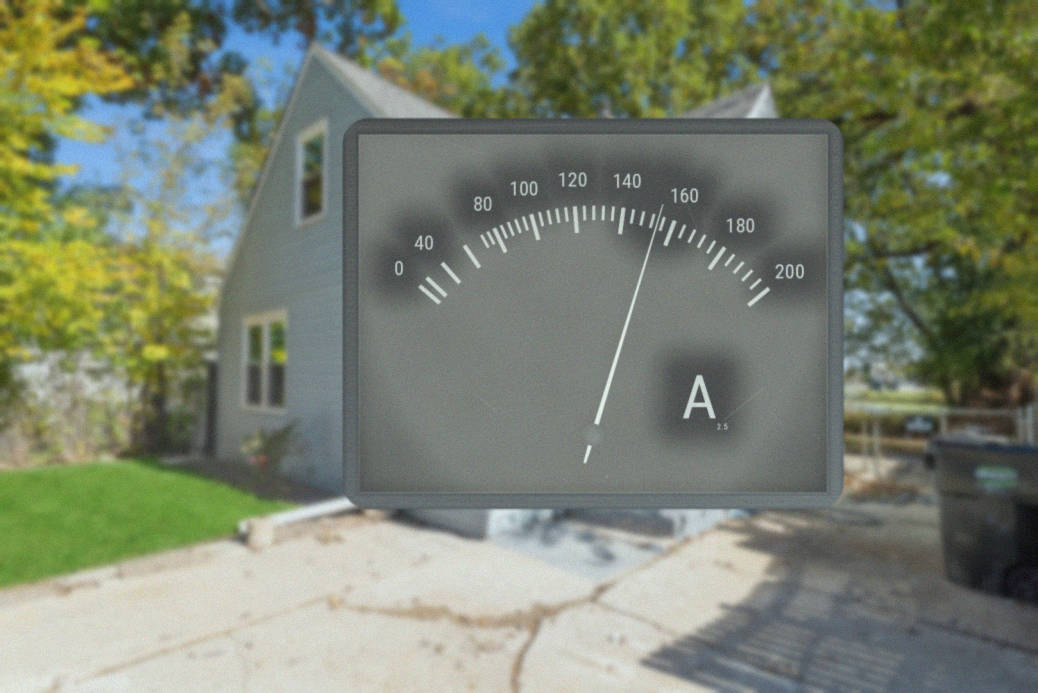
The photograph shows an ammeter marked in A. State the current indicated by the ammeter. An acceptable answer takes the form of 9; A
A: 154; A
